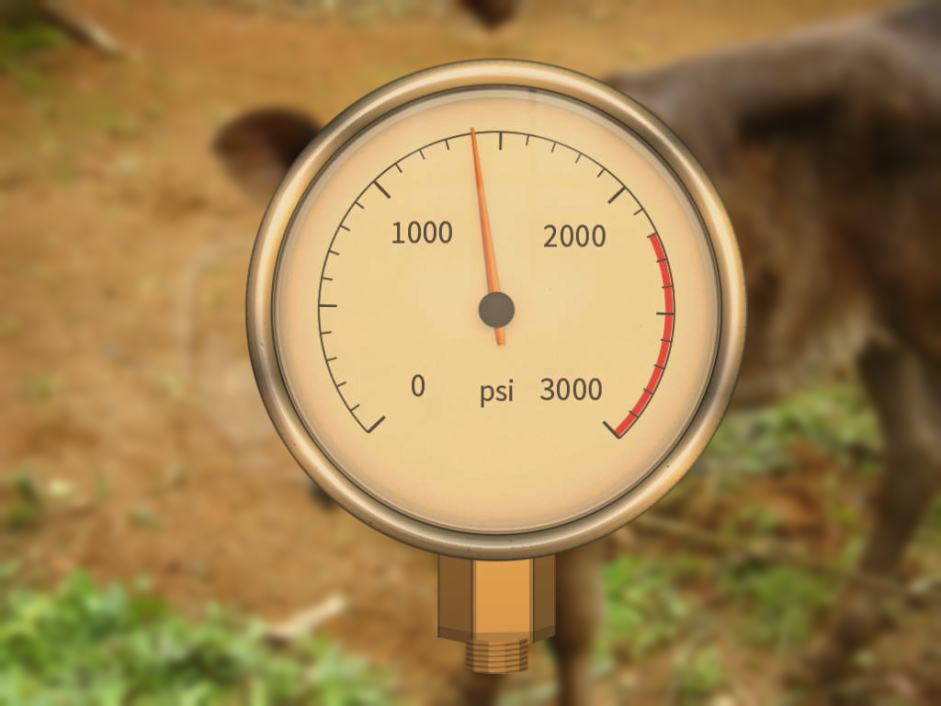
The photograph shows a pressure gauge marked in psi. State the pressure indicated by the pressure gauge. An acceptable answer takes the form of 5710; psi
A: 1400; psi
